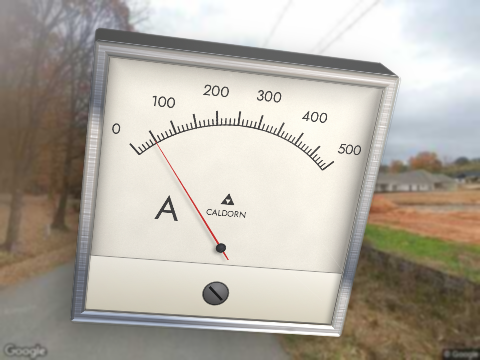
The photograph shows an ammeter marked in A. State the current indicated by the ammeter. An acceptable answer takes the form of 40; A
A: 50; A
